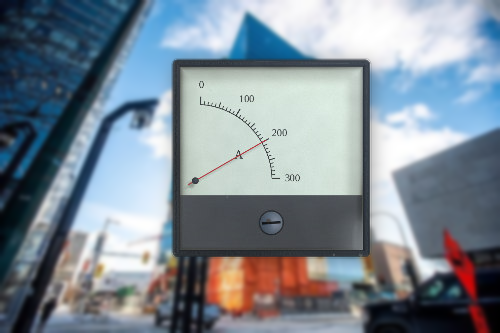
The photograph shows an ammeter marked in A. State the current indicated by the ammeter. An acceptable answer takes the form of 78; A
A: 200; A
